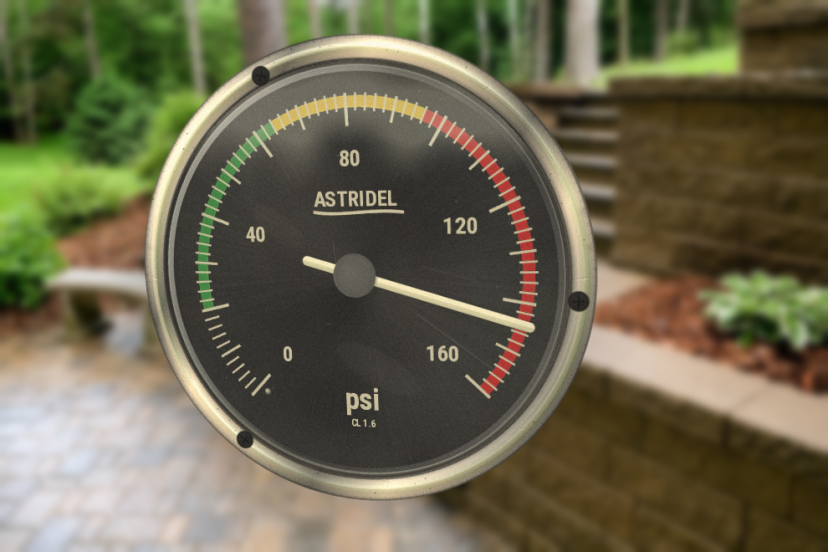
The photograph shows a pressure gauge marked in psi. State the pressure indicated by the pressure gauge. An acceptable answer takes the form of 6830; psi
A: 144; psi
